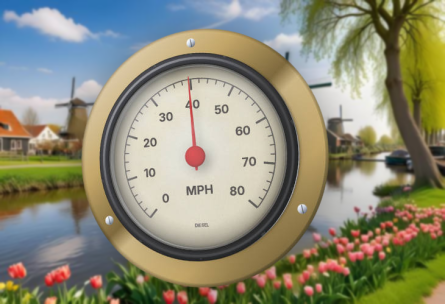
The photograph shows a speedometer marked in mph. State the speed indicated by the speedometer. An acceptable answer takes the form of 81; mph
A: 40; mph
